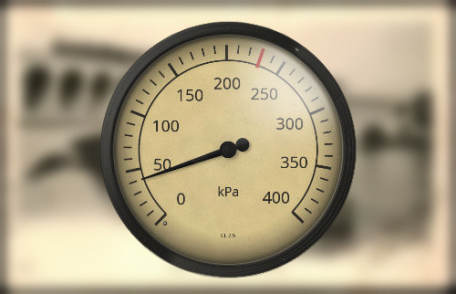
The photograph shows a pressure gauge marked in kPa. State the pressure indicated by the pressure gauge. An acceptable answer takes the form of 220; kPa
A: 40; kPa
